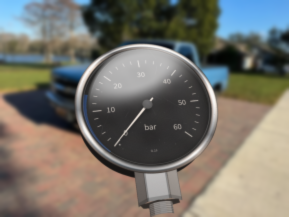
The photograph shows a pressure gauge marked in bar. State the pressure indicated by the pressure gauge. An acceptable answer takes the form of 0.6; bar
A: 0; bar
